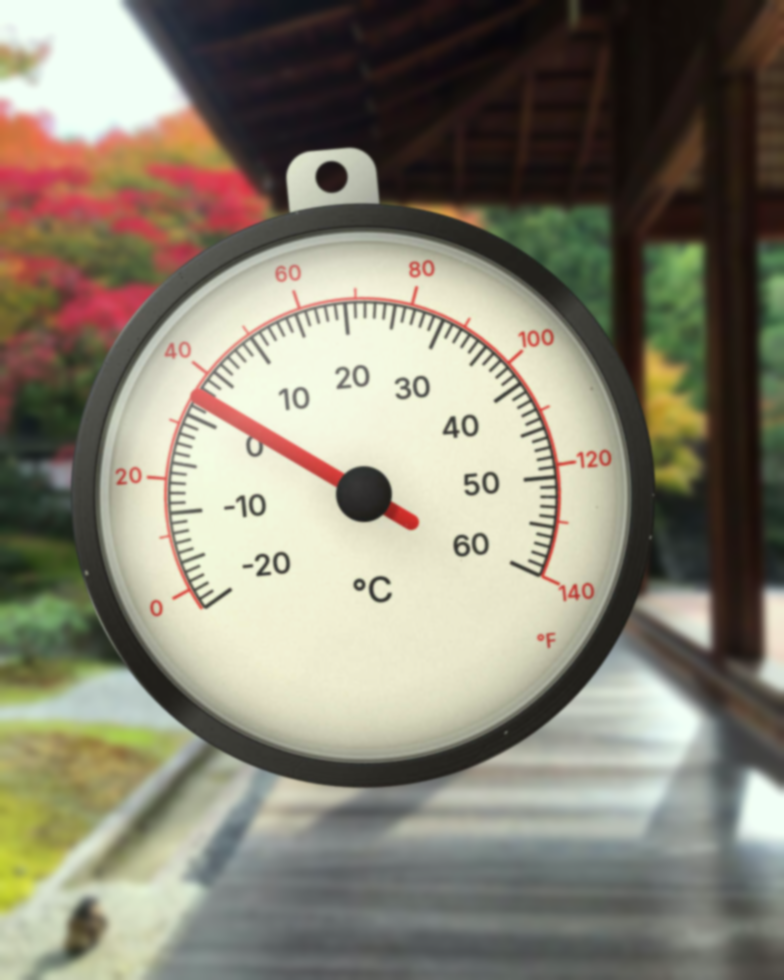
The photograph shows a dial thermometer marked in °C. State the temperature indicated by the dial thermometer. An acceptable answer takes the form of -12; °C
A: 2; °C
